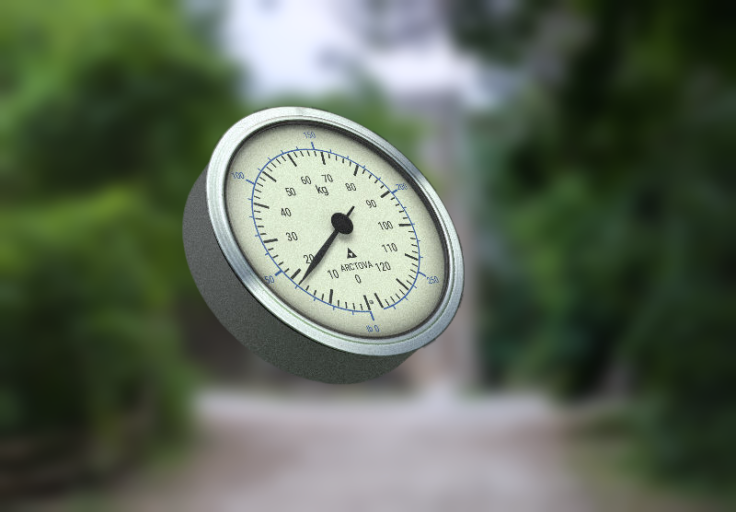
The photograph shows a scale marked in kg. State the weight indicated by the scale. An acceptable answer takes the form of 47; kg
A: 18; kg
